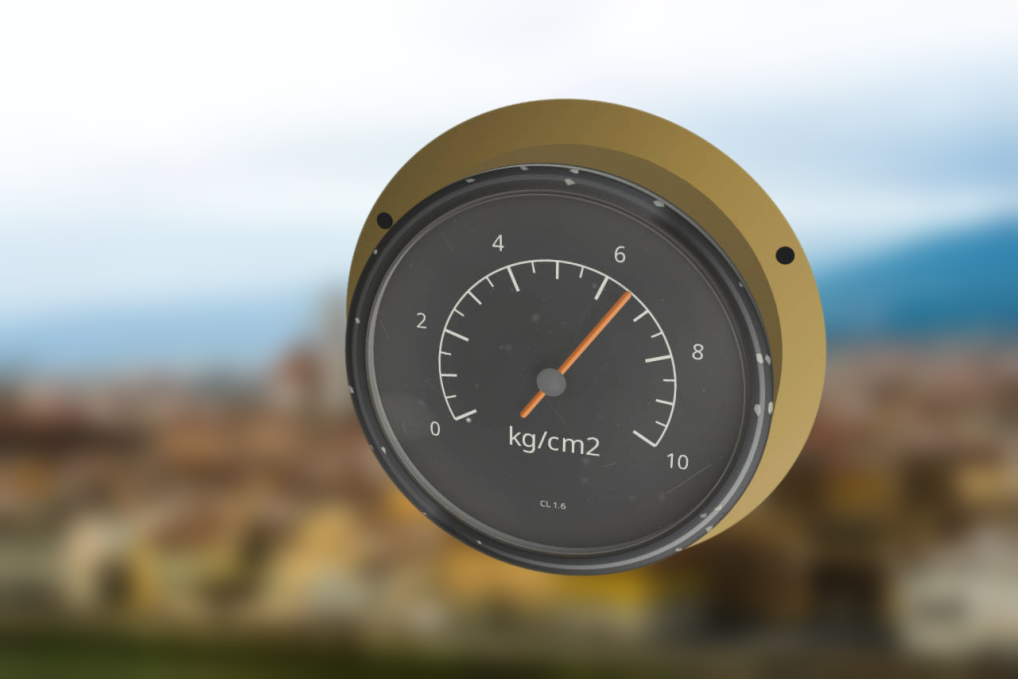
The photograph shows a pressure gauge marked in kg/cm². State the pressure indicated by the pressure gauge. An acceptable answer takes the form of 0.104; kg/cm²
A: 6.5; kg/cm²
